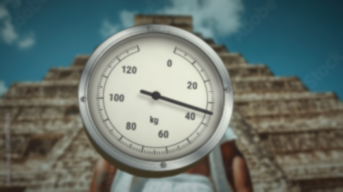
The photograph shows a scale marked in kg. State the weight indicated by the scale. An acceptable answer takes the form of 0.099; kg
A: 35; kg
